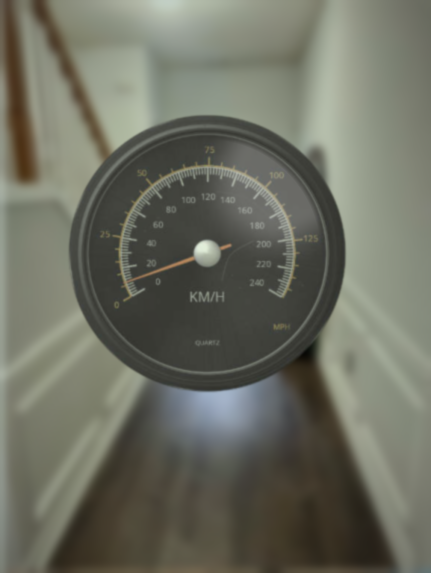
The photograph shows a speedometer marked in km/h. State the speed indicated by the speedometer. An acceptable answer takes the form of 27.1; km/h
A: 10; km/h
